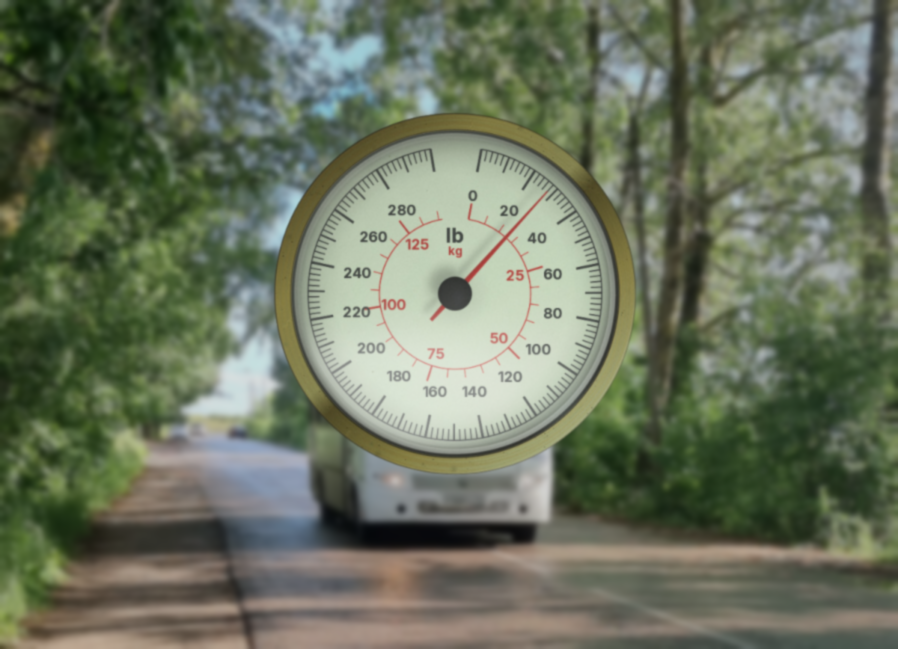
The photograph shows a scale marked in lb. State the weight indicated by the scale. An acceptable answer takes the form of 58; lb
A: 28; lb
